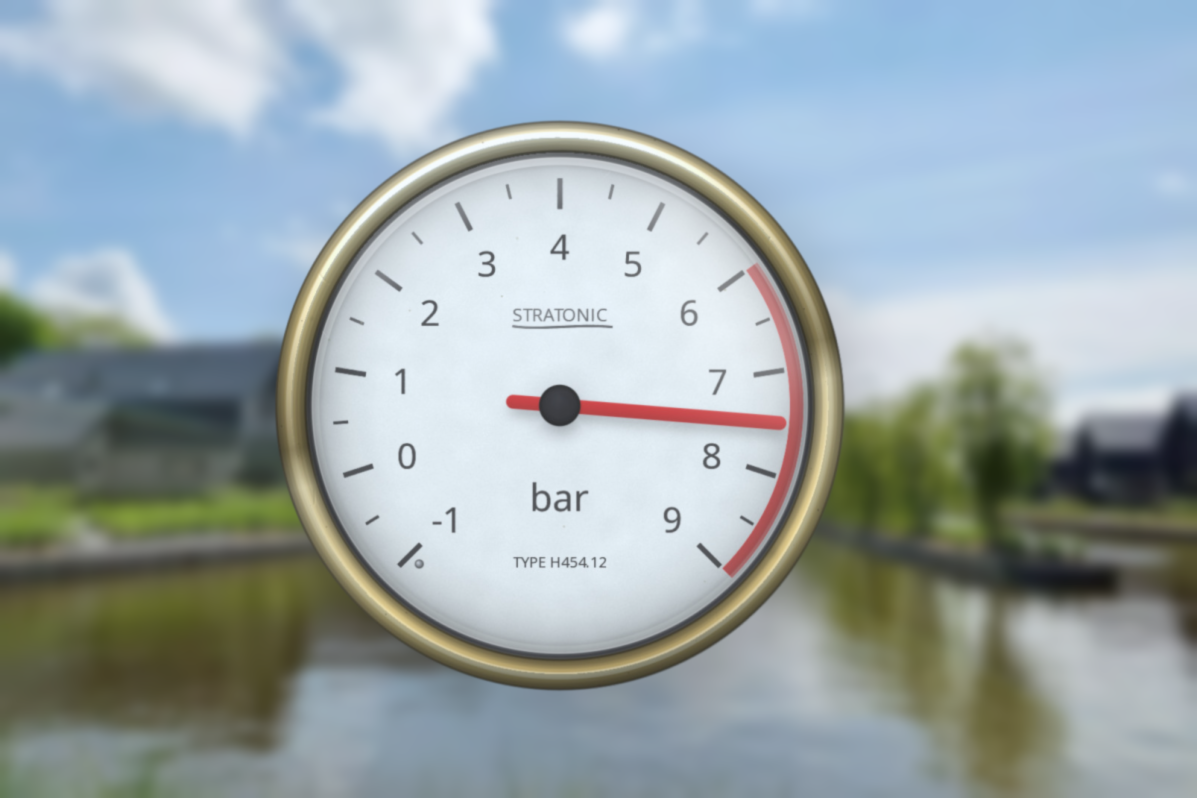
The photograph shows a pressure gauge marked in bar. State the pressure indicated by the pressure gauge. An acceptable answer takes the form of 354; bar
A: 7.5; bar
